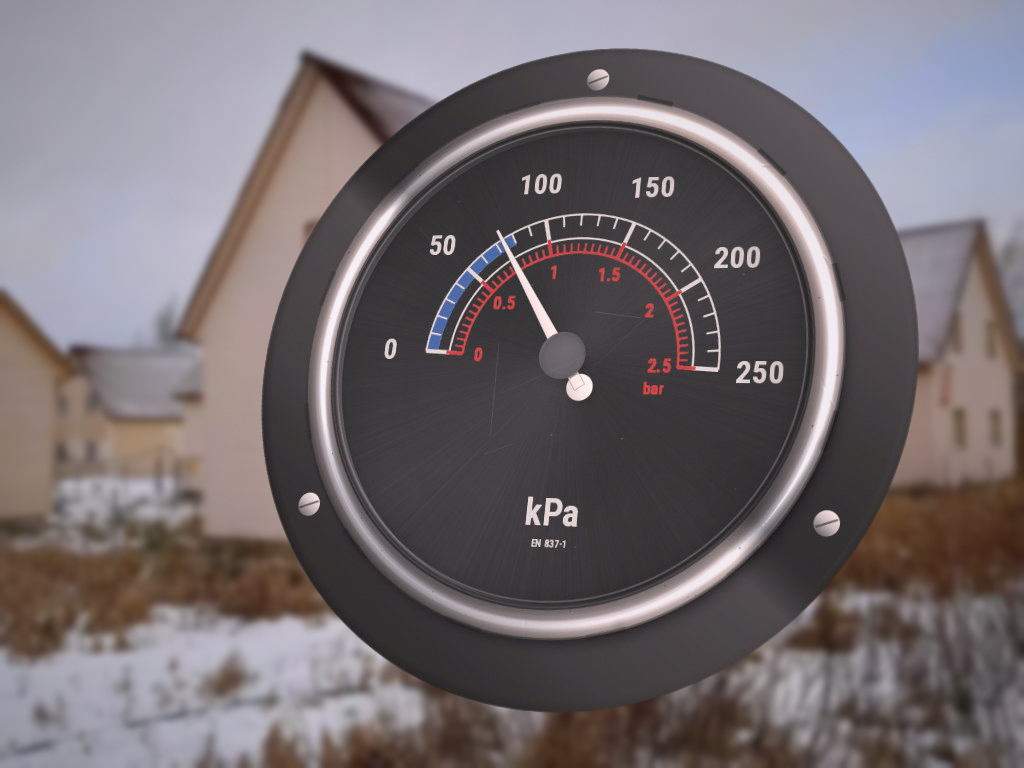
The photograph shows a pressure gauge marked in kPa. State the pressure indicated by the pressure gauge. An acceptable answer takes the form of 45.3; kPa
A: 75; kPa
